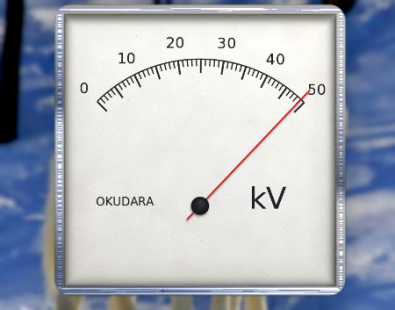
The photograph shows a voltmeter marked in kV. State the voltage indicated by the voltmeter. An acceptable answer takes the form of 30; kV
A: 49; kV
